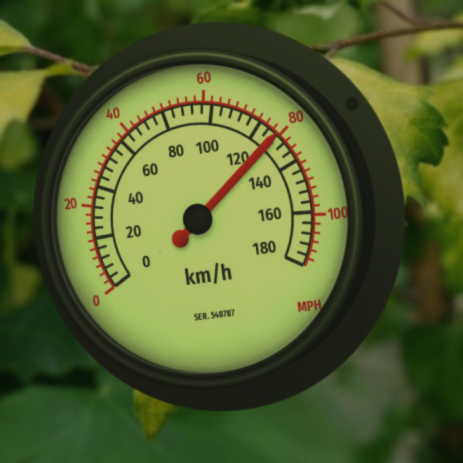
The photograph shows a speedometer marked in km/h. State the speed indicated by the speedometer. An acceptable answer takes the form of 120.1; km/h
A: 128; km/h
